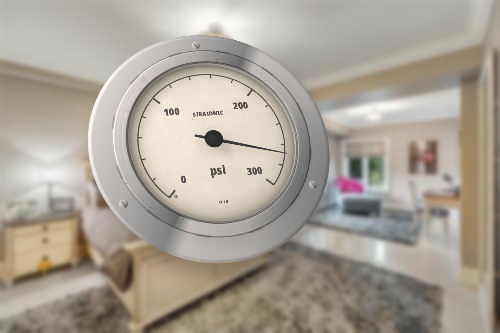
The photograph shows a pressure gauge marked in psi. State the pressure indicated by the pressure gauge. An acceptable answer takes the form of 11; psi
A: 270; psi
